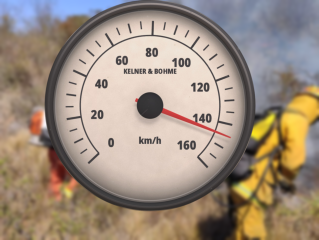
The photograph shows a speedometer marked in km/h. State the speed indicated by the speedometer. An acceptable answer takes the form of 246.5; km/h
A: 145; km/h
